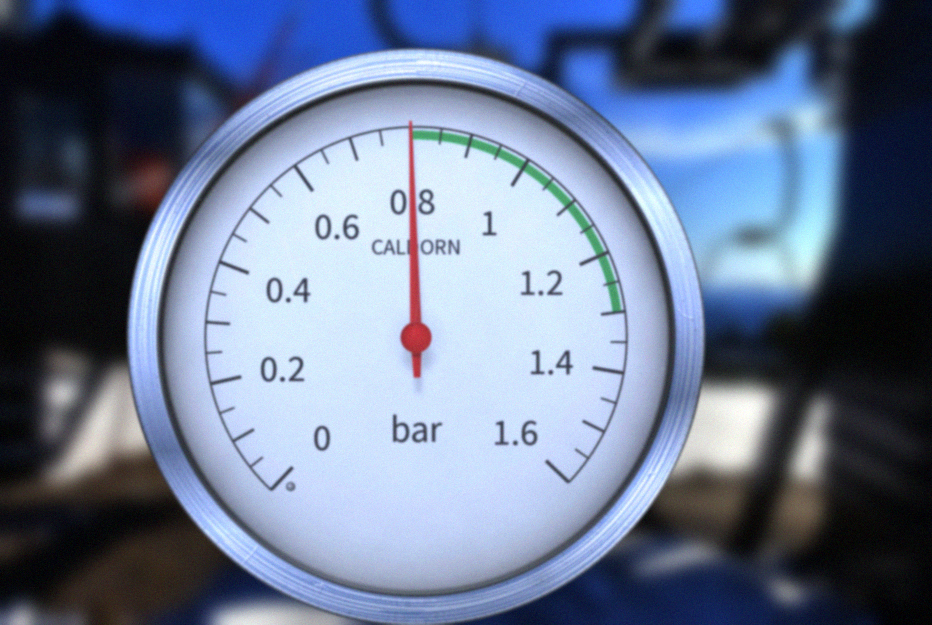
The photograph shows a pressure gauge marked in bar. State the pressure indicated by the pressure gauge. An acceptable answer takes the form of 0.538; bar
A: 0.8; bar
